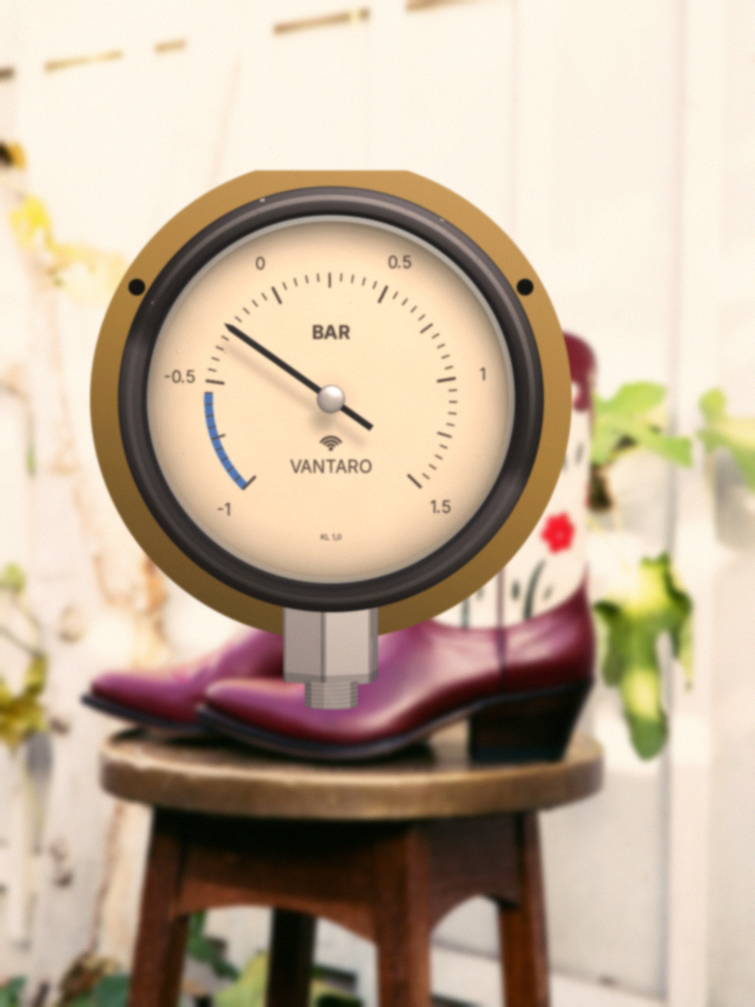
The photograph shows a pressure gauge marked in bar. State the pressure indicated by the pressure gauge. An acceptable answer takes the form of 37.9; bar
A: -0.25; bar
